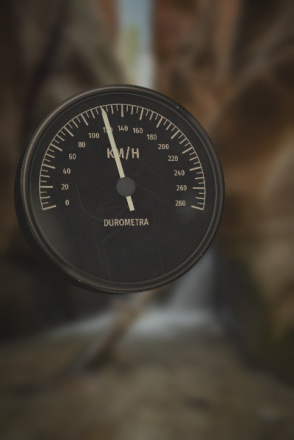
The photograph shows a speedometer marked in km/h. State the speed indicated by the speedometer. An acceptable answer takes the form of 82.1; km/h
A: 120; km/h
